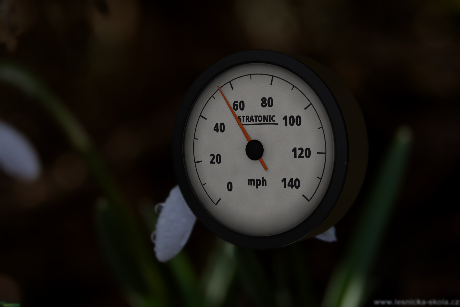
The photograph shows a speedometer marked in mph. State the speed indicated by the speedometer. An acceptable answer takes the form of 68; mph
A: 55; mph
